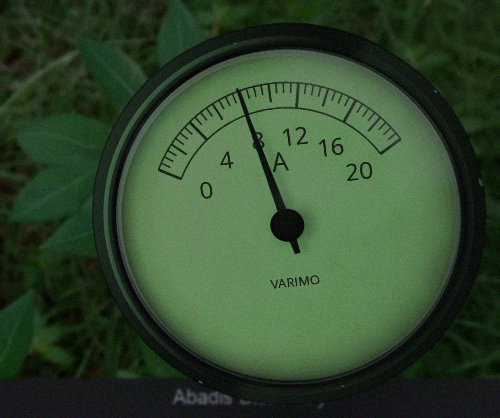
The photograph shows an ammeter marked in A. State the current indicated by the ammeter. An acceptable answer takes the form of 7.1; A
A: 8; A
